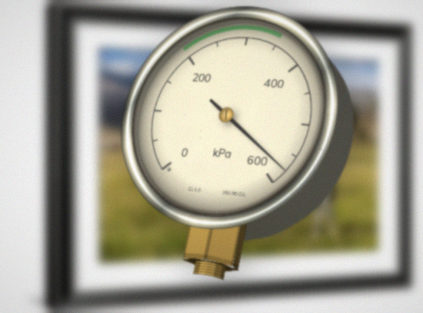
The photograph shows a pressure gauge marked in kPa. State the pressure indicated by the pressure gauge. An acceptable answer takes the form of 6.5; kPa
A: 575; kPa
